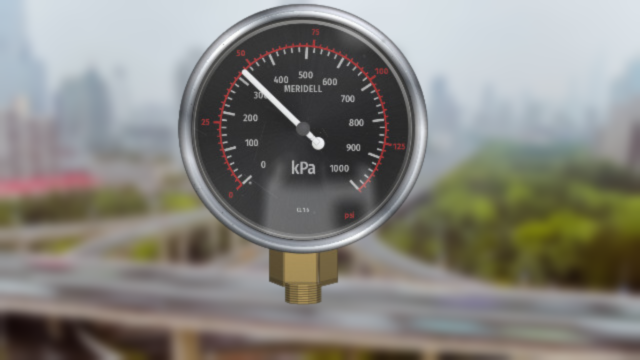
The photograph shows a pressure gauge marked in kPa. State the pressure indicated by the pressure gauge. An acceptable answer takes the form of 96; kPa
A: 320; kPa
